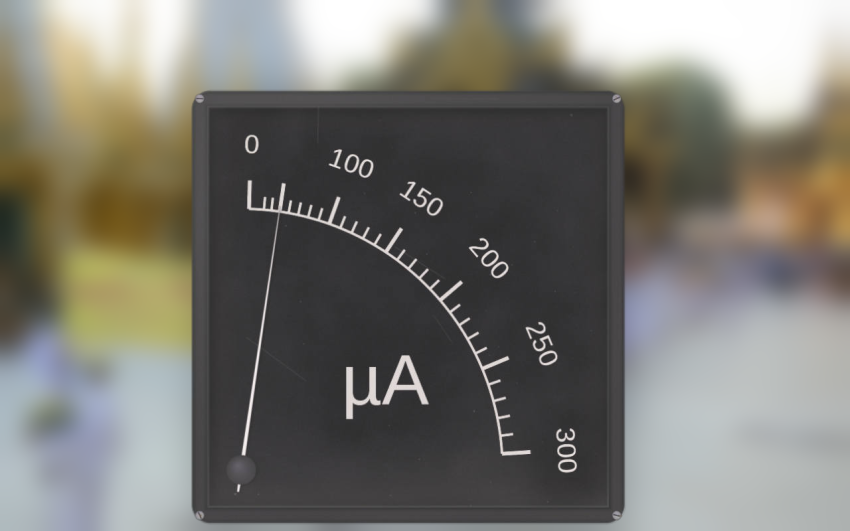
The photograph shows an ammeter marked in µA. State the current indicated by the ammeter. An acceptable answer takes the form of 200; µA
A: 50; µA
